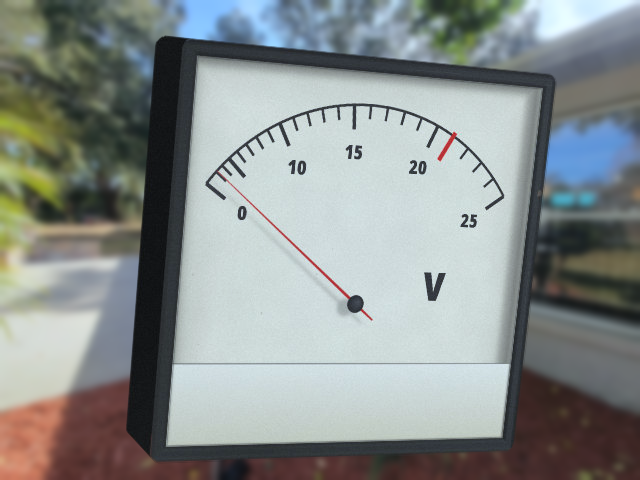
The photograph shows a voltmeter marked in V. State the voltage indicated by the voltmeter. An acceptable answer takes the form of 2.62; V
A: 3; V
